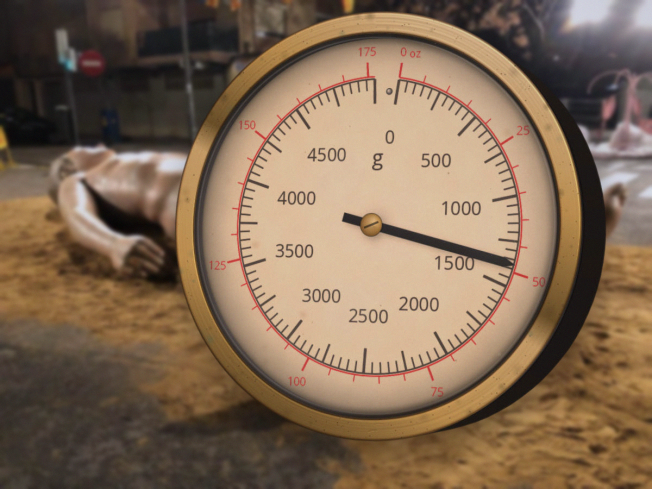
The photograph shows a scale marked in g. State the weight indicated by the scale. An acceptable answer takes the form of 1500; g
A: 1375; g
